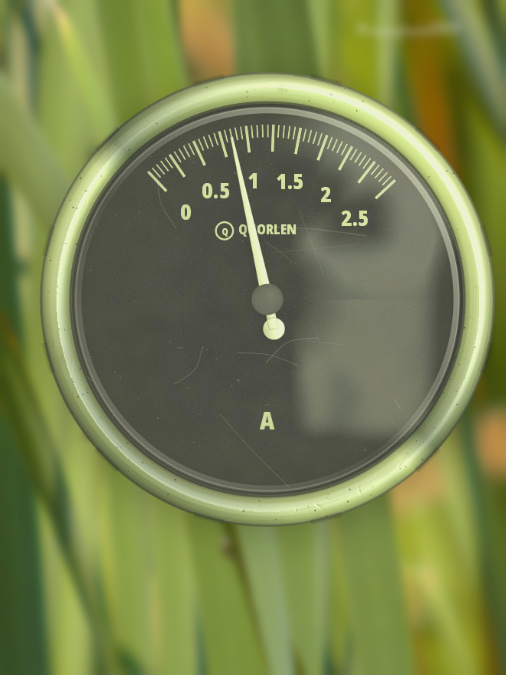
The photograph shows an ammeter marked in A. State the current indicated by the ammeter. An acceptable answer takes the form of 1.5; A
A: 0.85; A
